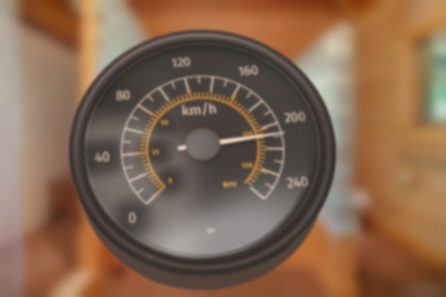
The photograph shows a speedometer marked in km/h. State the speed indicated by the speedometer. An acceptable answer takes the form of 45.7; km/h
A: 210; km/h
